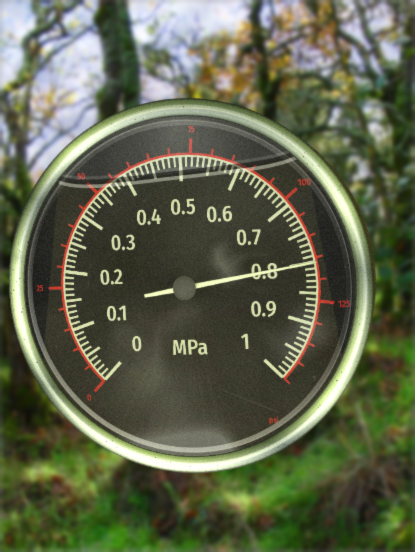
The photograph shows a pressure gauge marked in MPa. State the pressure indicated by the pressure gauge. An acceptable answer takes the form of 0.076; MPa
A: 0.8; MPa
